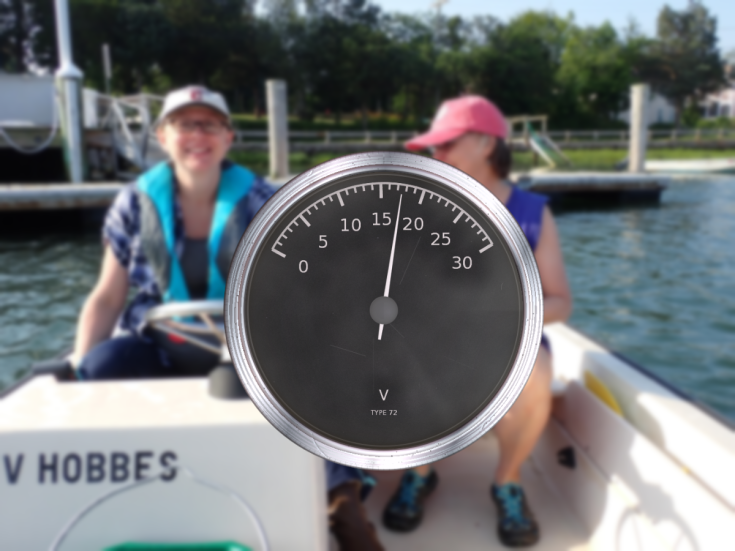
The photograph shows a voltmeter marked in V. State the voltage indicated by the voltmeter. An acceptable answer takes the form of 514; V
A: 17.5; V
